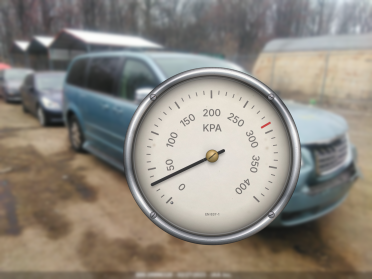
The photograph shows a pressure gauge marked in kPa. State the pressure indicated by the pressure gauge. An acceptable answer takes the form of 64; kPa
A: 30; kPa
